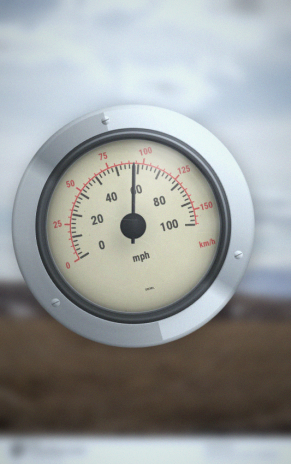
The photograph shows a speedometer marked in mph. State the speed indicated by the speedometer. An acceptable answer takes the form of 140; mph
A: 58; mph
